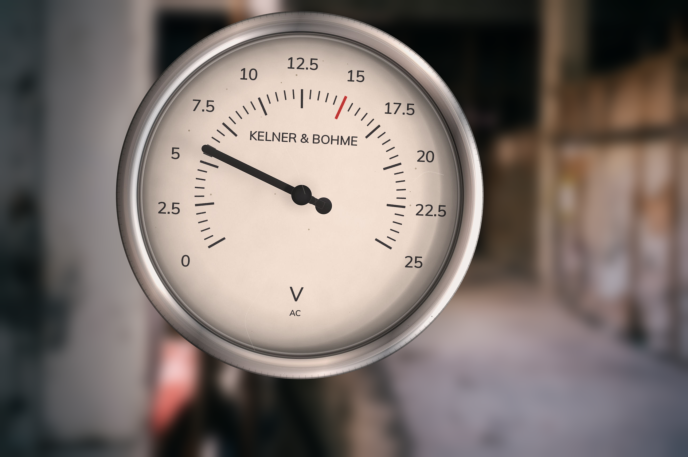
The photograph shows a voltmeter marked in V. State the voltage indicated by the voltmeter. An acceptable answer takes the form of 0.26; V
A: 5.75; V
